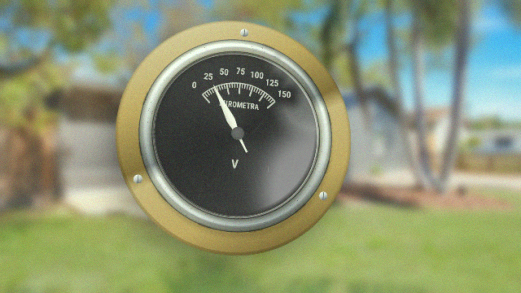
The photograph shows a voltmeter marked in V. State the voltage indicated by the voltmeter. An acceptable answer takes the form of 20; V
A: 25; V
